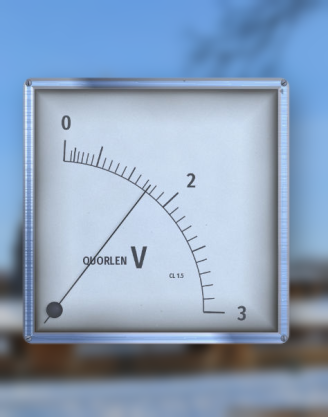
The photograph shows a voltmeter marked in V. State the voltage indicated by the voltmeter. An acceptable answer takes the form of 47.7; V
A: 1.75; V
